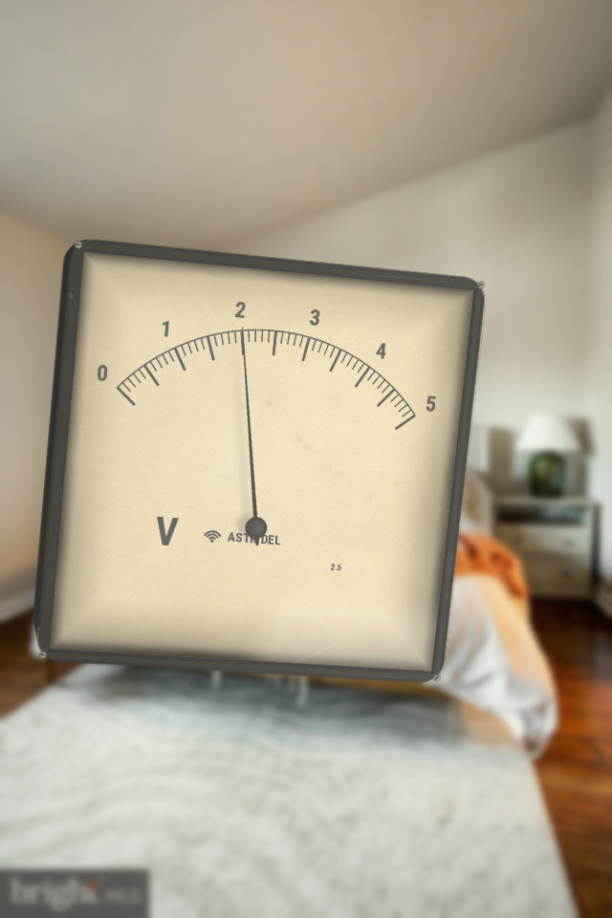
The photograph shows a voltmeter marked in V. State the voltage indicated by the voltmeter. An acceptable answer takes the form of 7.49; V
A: 2; V
